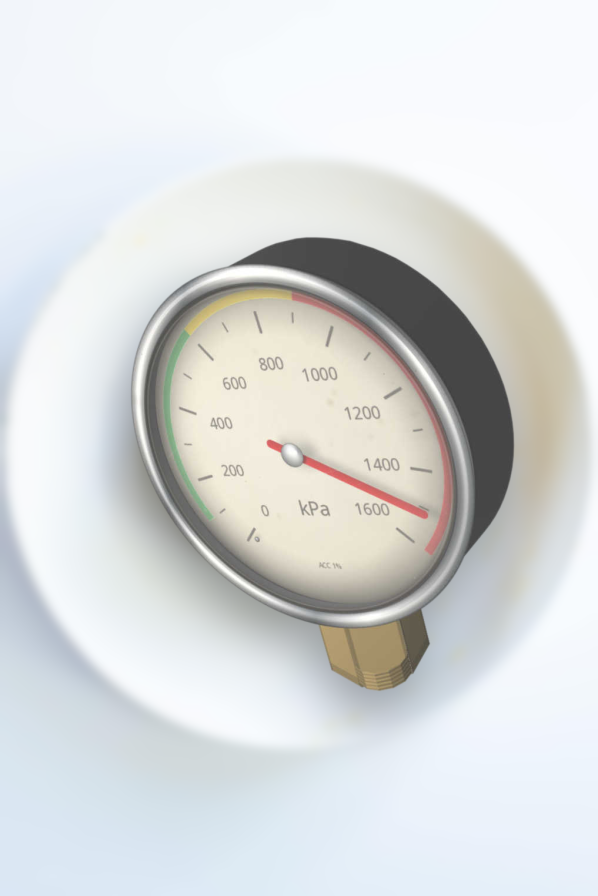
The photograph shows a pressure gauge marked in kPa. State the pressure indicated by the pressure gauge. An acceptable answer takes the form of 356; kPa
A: 1500; kPa
